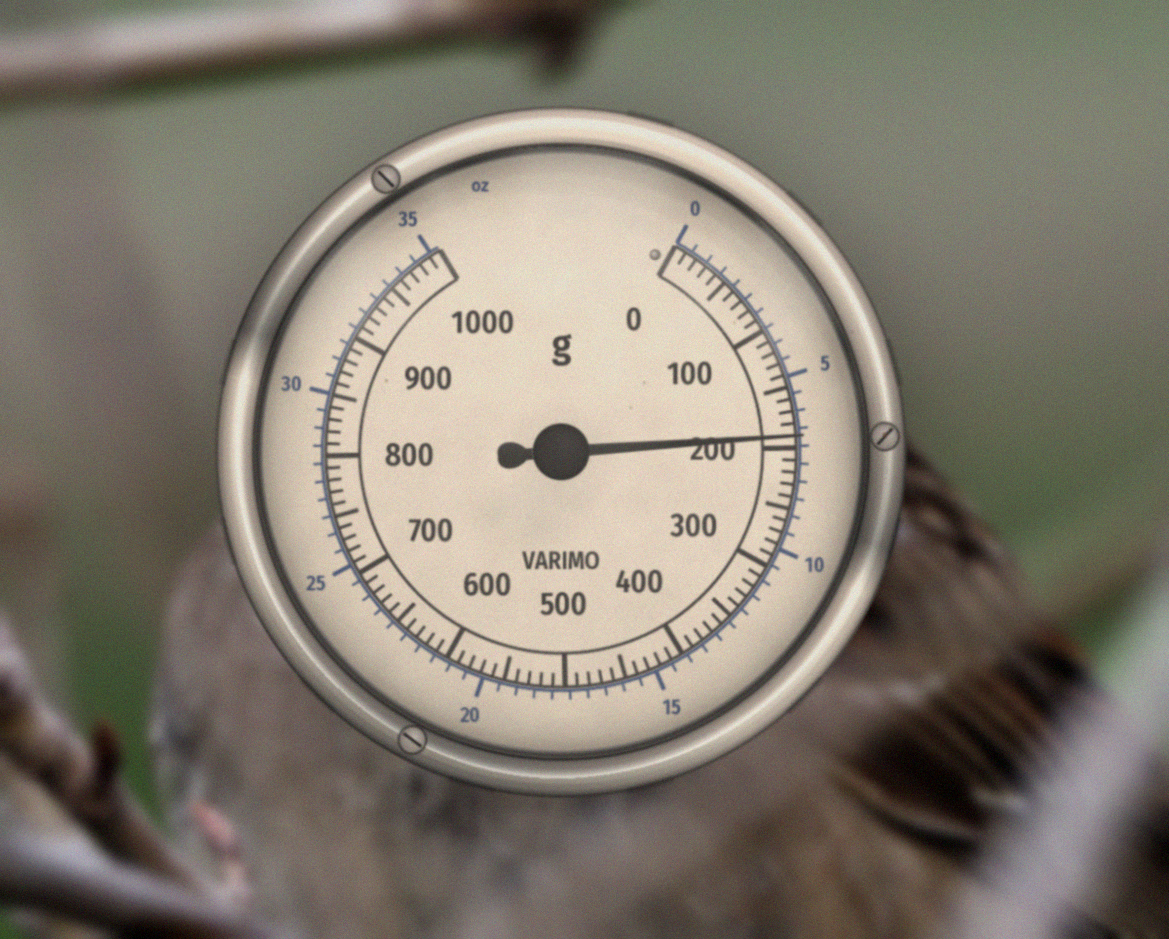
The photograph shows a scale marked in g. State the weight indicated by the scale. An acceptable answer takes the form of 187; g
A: 190; g
